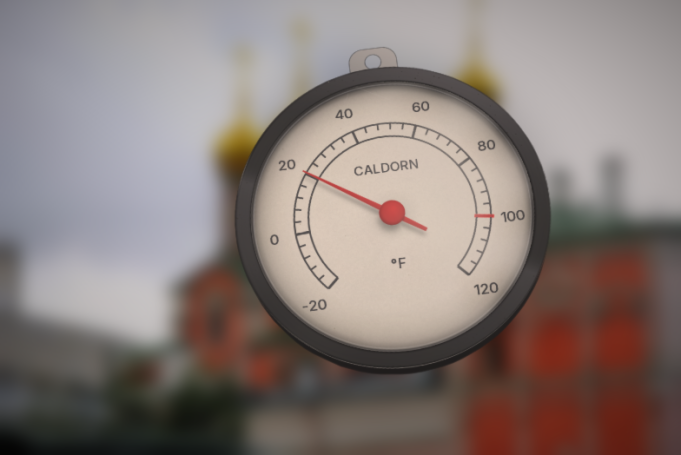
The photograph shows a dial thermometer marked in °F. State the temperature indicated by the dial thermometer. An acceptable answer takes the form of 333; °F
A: 20; °F
